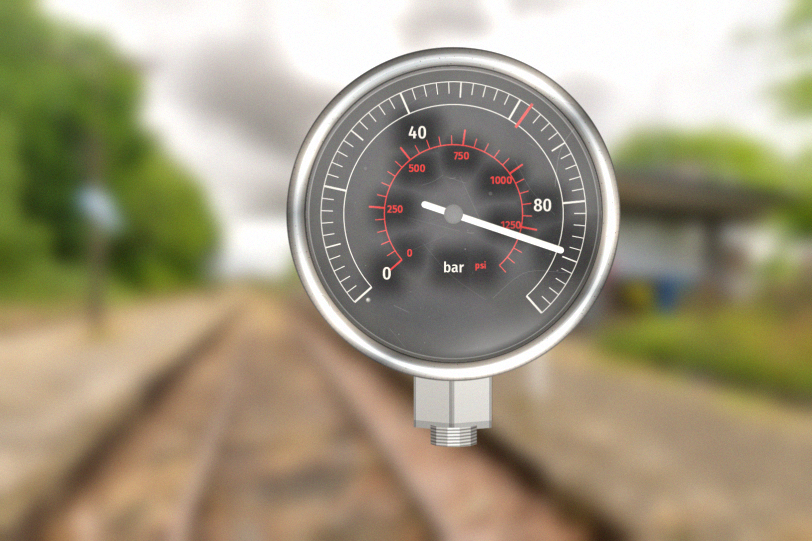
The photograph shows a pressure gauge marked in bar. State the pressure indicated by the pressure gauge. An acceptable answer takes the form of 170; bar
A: 89; bar
